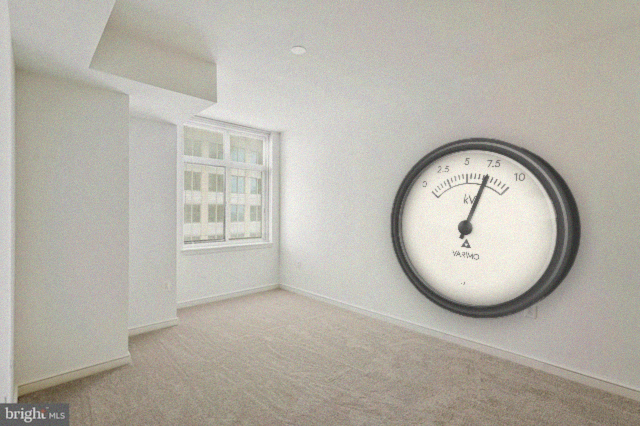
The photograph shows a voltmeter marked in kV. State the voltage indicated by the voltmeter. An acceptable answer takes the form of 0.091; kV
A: 7.5; kV
